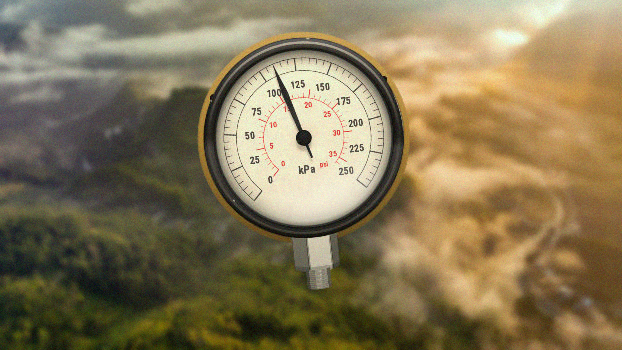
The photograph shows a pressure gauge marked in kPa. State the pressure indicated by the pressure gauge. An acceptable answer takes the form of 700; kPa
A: 110; kPa
